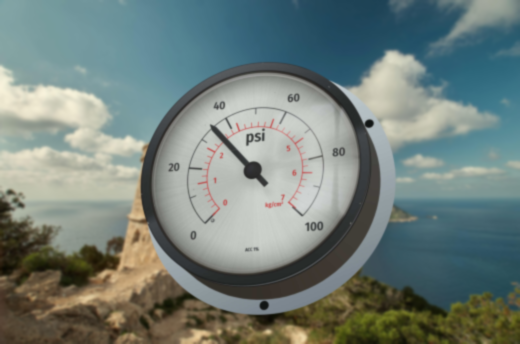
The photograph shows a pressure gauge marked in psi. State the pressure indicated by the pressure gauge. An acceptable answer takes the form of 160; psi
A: 35; psi
